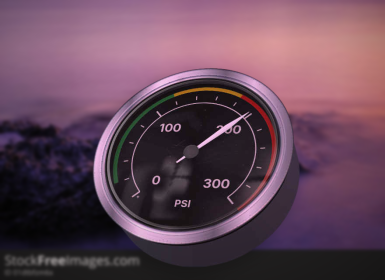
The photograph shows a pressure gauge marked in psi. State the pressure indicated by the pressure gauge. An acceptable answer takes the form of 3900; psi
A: 200; psi
